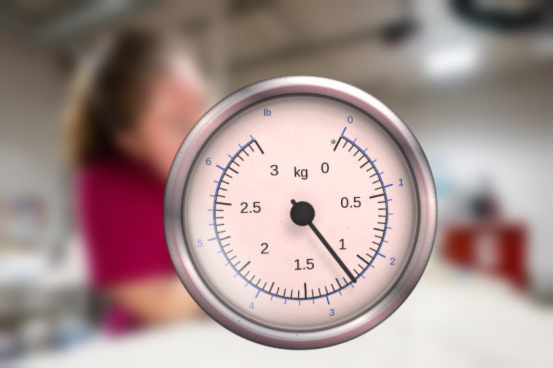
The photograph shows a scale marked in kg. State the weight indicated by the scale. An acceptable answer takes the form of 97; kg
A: 1.15; kg
